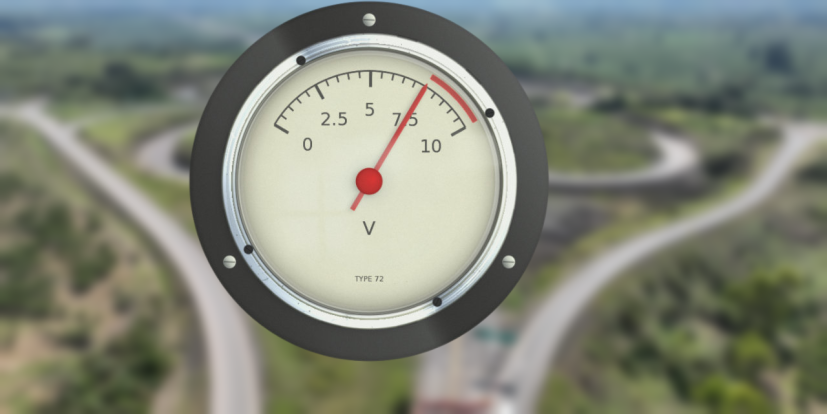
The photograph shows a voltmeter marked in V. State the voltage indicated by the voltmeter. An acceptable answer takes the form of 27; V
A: 7.5; V
